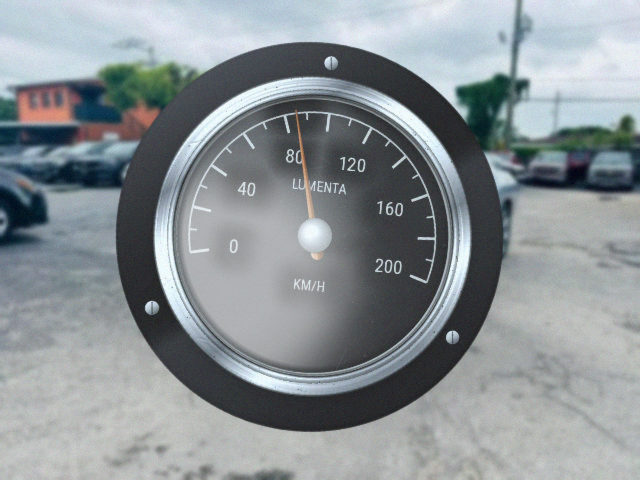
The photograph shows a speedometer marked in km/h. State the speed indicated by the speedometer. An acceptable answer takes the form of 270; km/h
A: 85; km/h
